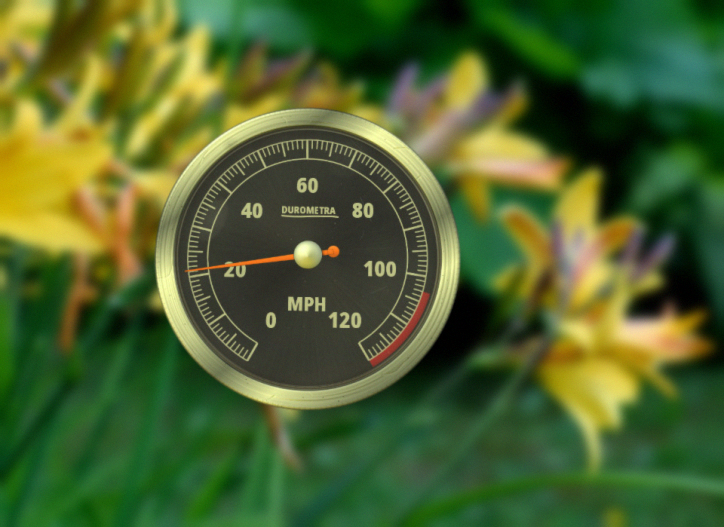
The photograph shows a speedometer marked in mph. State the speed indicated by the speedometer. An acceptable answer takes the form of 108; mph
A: 21; mph
